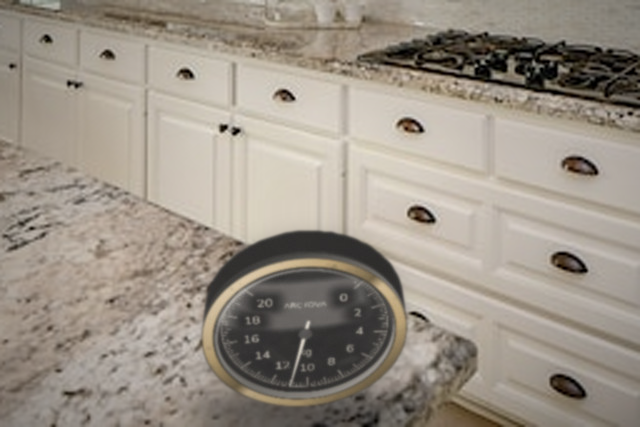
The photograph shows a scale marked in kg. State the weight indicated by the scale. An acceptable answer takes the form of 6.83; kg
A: 11; kg
